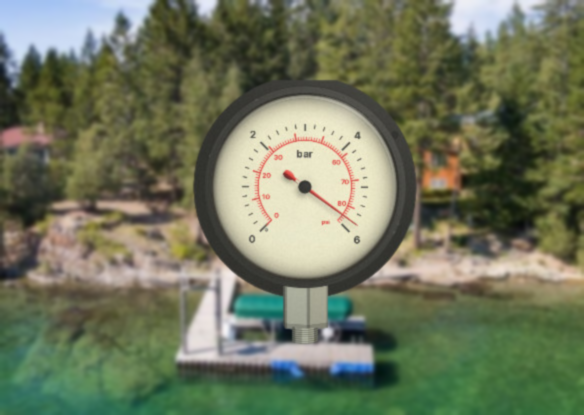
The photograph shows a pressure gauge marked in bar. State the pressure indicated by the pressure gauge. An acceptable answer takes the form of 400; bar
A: 5.8; bar
